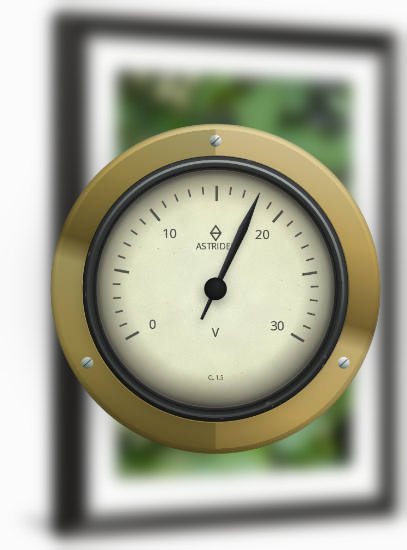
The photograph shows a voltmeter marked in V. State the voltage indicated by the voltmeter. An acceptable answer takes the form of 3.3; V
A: 18; V
